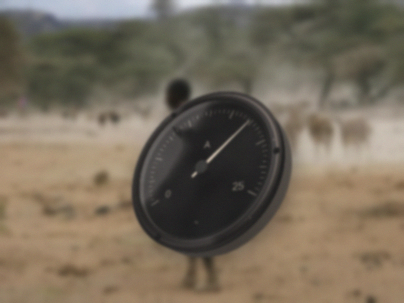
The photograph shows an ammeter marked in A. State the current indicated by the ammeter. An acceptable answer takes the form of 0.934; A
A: 17.5; A
